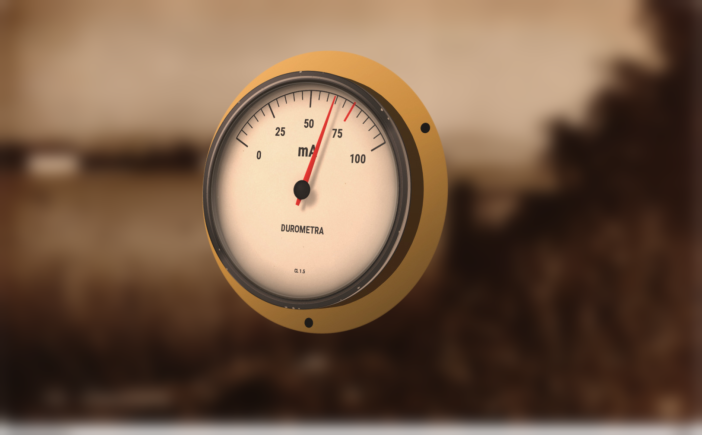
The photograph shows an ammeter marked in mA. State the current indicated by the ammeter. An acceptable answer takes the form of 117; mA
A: 65; mA
